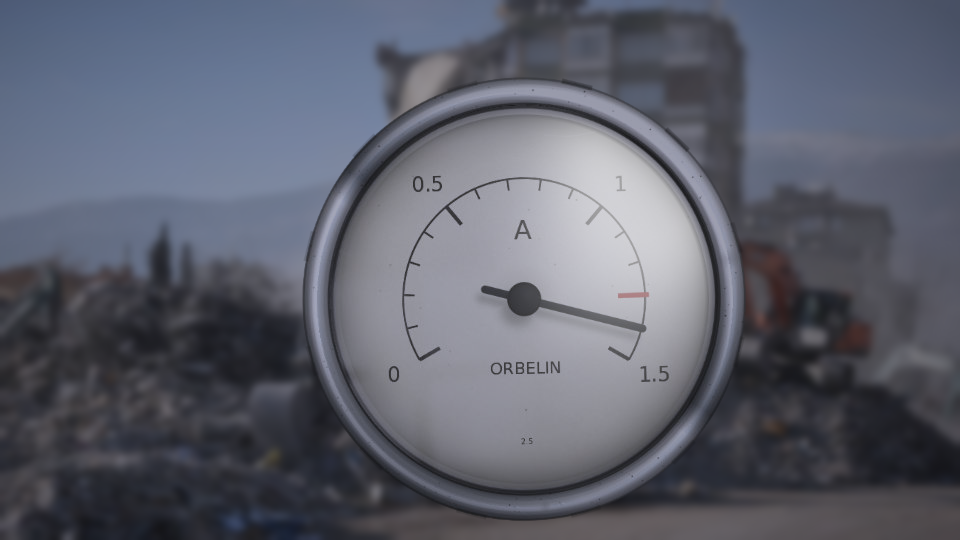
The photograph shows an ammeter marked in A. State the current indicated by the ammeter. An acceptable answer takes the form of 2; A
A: 1.4; A
